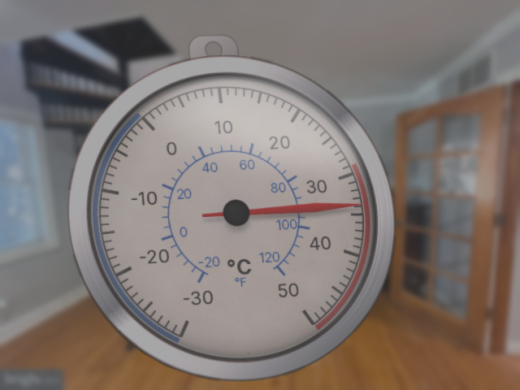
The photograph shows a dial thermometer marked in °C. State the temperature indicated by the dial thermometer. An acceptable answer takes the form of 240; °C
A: 34; °C
